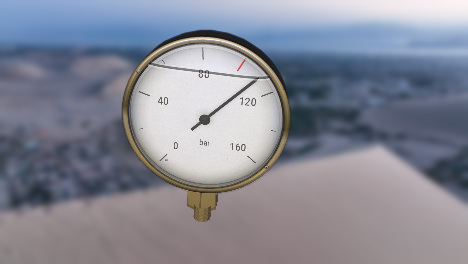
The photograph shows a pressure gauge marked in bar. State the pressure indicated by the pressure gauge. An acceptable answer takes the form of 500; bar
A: 110; bar
